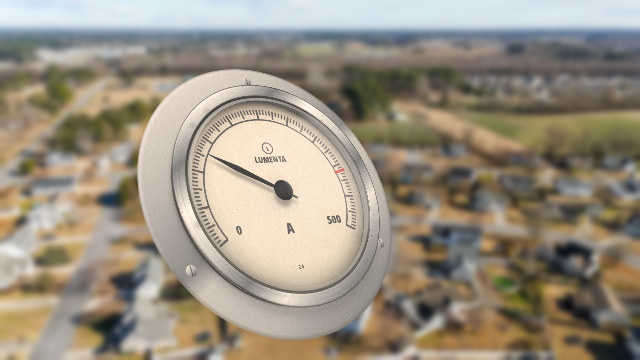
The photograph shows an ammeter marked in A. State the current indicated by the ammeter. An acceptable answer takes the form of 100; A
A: 125; A
